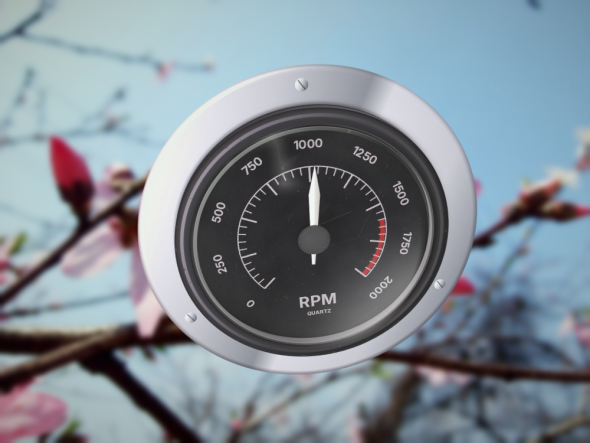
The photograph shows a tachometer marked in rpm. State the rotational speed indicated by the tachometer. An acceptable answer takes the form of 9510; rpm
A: 1025; rpm
